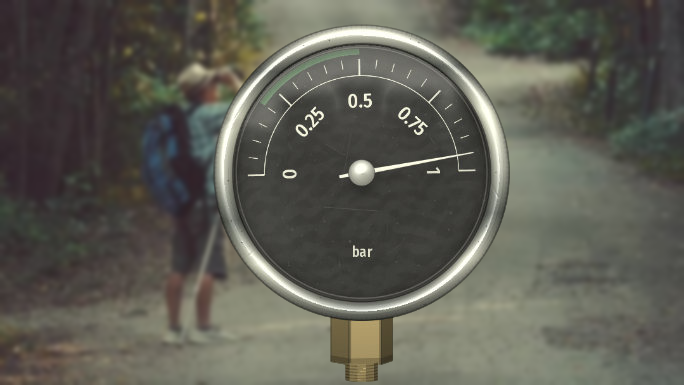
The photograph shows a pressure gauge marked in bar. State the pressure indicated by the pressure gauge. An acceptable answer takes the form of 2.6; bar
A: 0.95; bar
